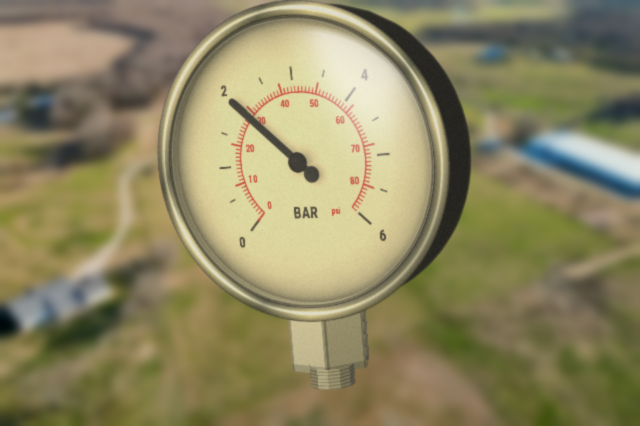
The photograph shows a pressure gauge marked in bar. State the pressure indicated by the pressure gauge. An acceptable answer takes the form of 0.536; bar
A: 2; bar
